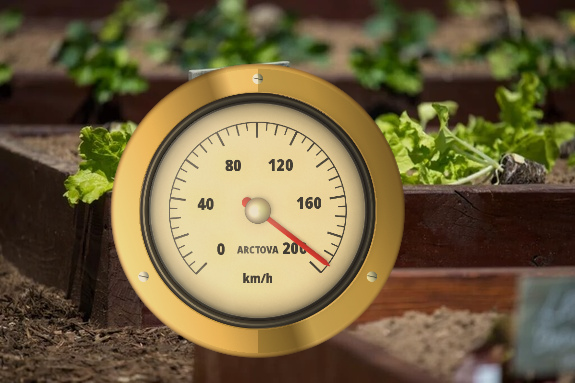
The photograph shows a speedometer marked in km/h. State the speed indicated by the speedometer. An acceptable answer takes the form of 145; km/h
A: 195; km/h
